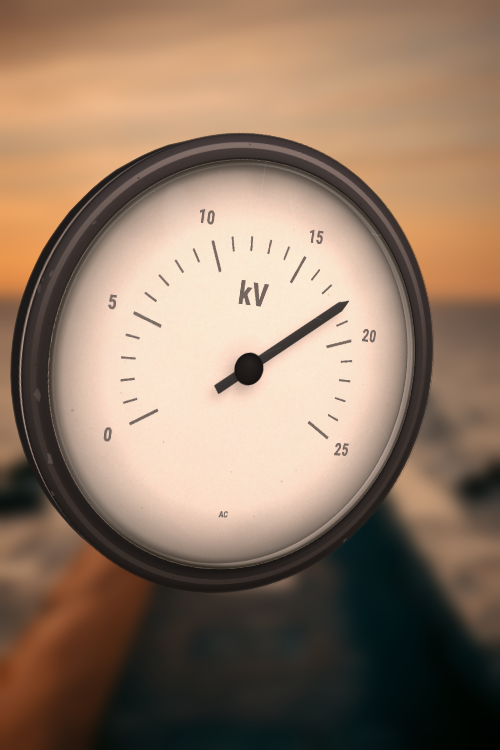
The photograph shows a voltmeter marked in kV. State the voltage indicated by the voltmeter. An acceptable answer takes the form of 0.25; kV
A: 18; kV
